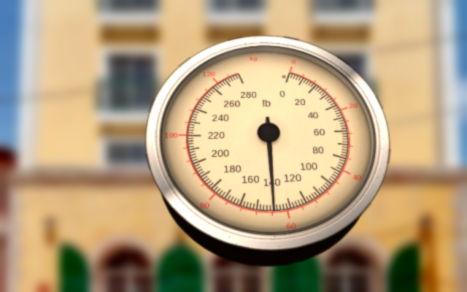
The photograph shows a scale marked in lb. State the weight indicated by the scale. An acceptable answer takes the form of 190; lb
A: 140; lb
